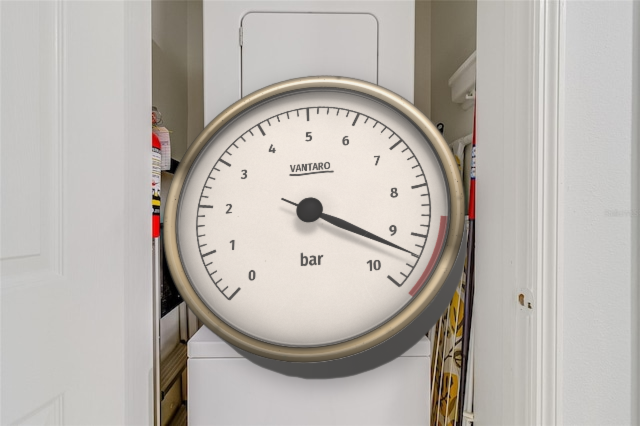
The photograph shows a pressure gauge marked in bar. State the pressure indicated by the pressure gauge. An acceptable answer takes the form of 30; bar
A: 9.4; bar
